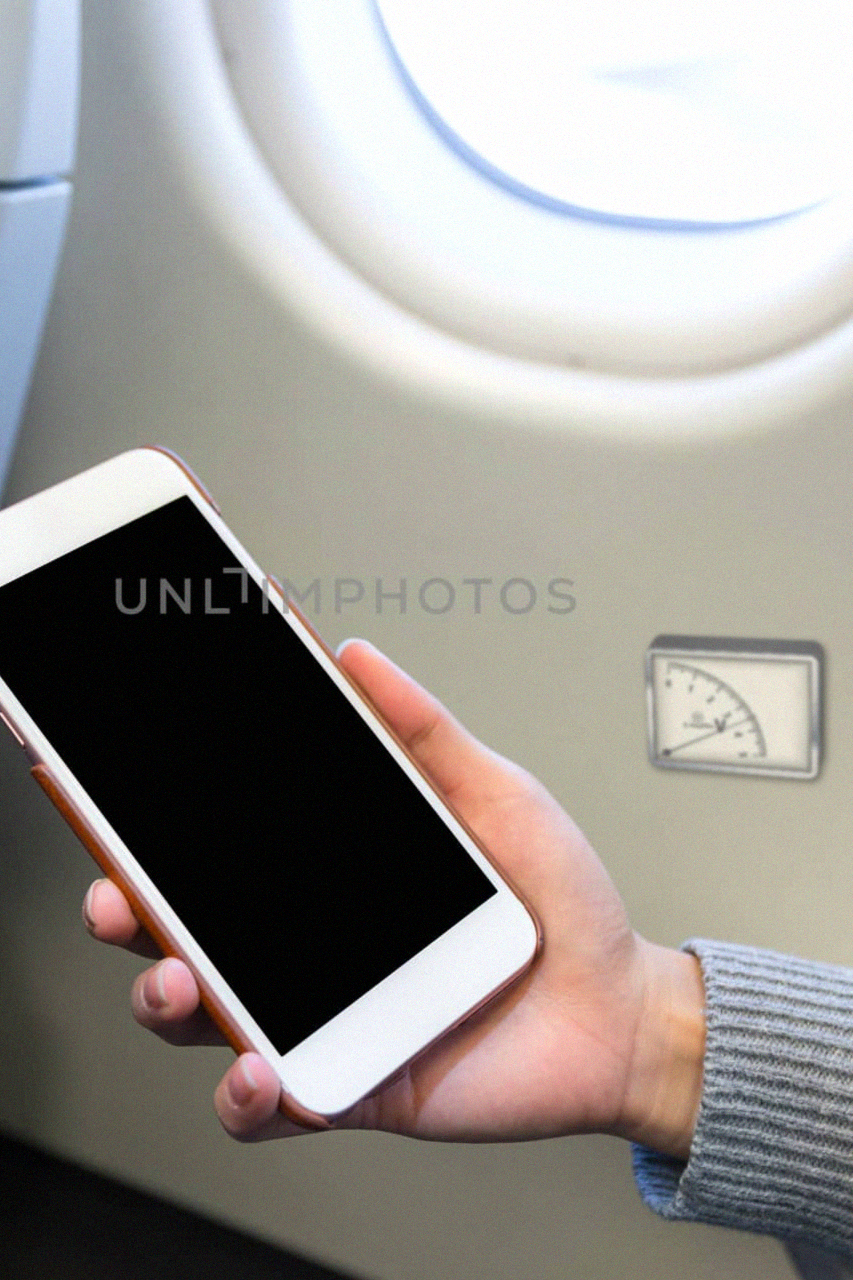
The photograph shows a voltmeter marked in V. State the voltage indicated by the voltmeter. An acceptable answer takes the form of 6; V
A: 3.5; V
